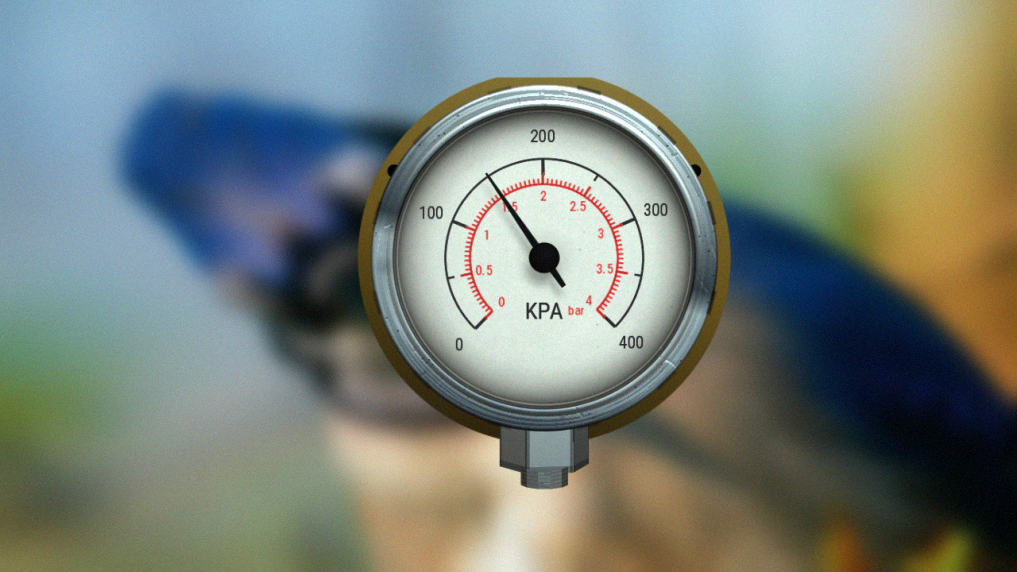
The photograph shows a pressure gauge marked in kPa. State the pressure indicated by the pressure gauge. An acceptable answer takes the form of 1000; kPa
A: 150; kPa
